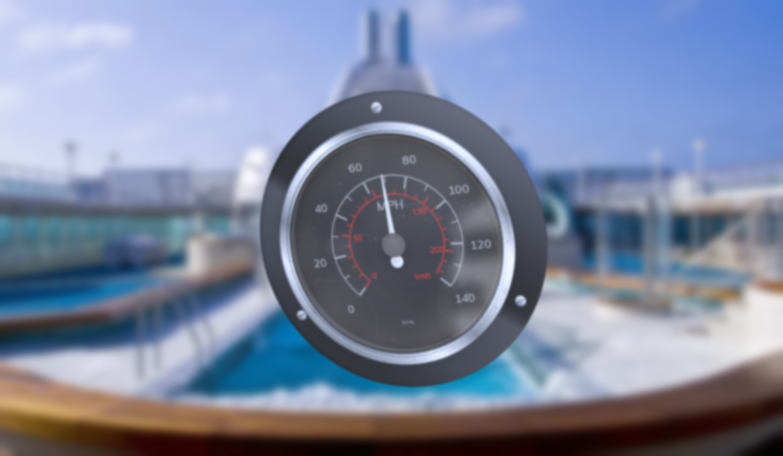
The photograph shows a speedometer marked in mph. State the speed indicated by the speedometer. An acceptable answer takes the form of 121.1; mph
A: 70; mph
